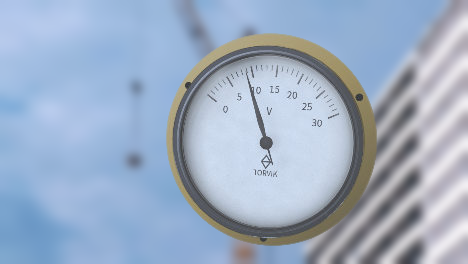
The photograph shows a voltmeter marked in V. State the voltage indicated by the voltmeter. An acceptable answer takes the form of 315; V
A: 9; V
